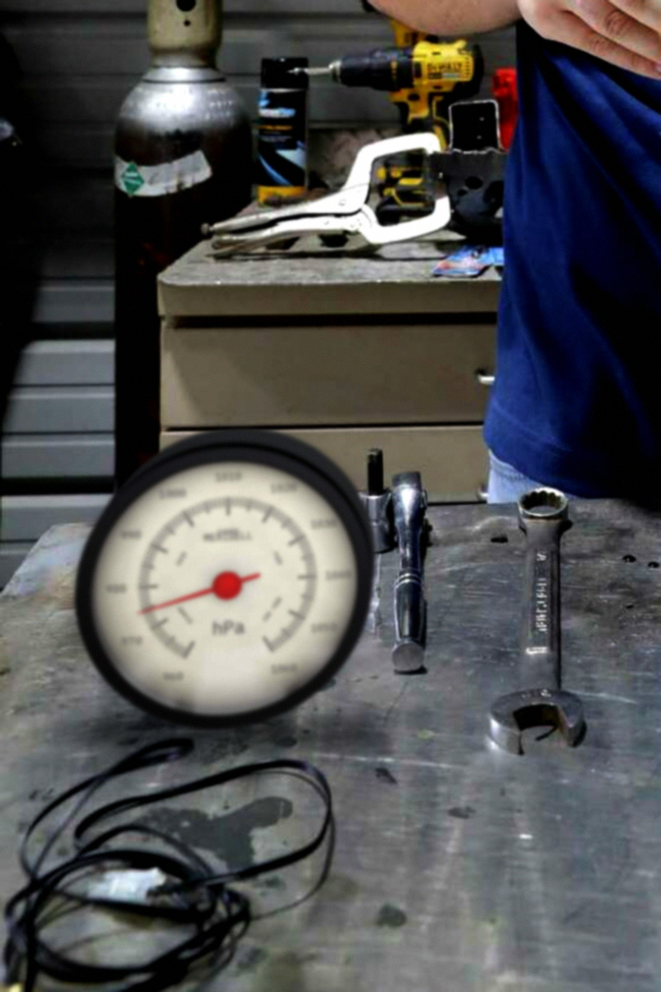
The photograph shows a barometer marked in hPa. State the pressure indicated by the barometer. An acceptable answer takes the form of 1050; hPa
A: 975; hPa
